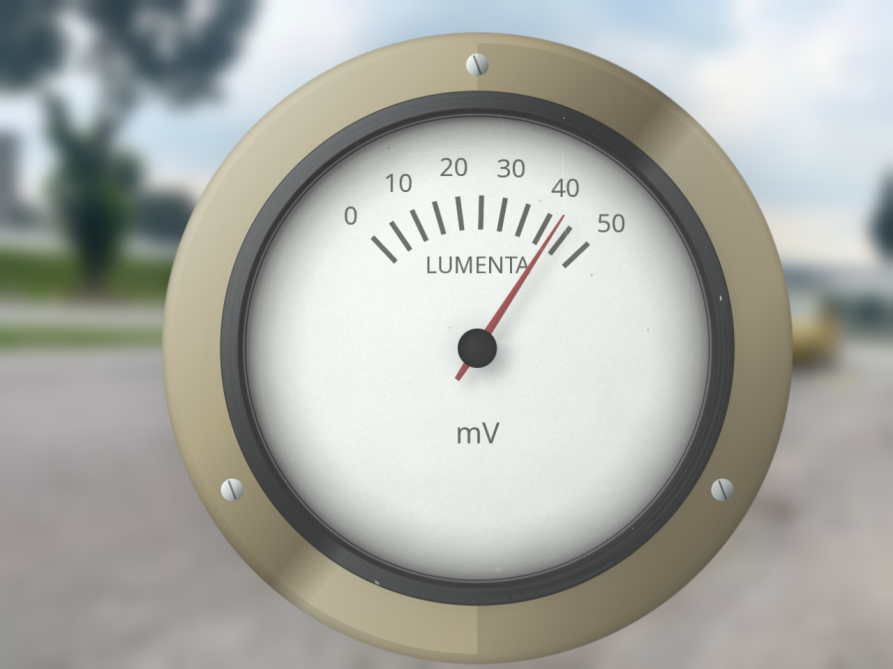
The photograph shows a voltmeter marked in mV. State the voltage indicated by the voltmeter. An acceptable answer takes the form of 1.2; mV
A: 42.5; mV
